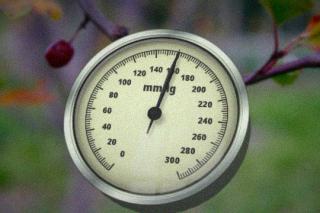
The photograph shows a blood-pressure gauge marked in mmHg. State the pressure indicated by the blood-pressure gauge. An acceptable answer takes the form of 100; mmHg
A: 160; mmHg
